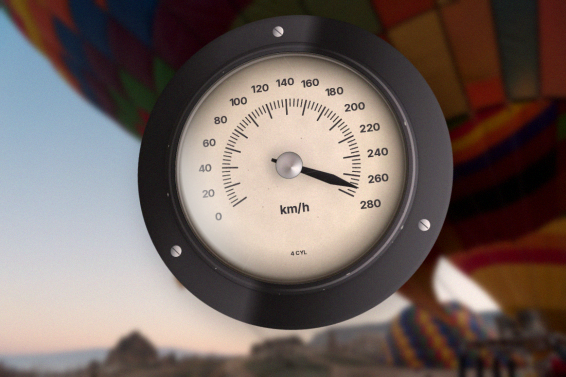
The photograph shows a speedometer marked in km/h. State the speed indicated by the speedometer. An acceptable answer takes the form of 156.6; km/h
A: 272; km/h
